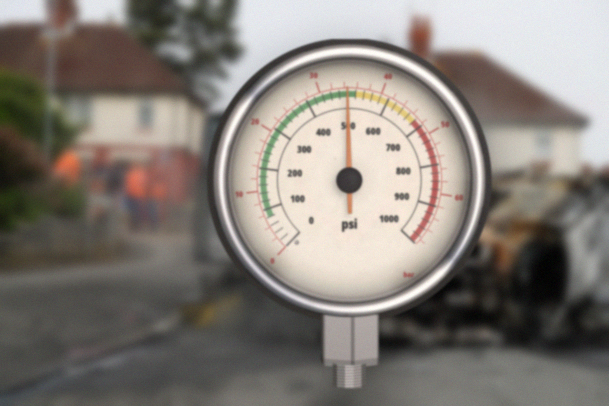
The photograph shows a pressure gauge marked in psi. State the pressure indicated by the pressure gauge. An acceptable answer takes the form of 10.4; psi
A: 500; psi
